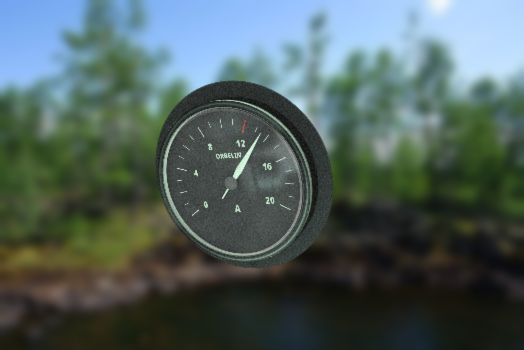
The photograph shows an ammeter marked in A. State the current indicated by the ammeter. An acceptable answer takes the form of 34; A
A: 13.5; A
